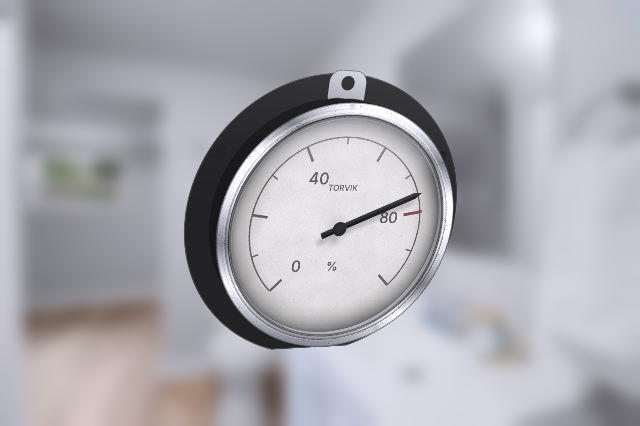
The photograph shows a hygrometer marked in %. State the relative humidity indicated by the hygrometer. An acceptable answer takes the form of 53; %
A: 75; %
